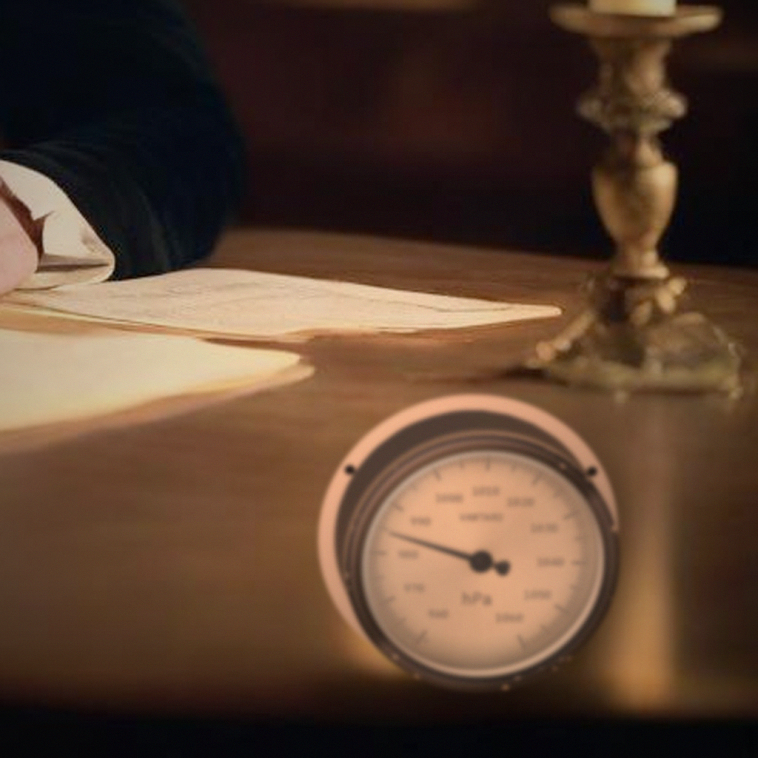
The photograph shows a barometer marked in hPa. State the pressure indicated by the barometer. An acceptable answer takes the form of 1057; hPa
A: 985; hPa
